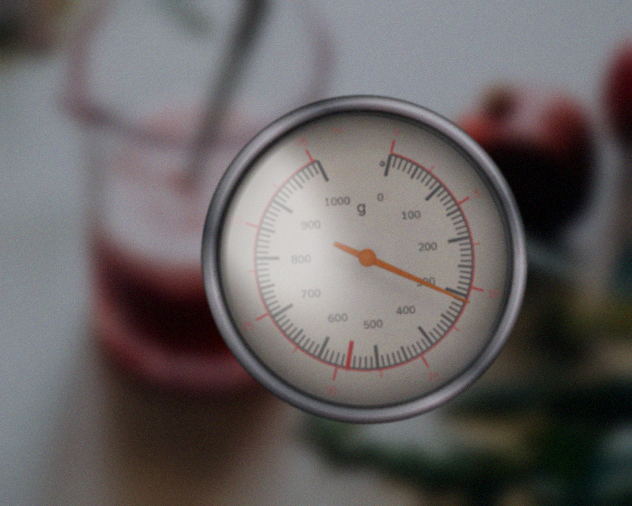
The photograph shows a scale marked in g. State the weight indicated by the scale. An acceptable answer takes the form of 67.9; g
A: 310; g
